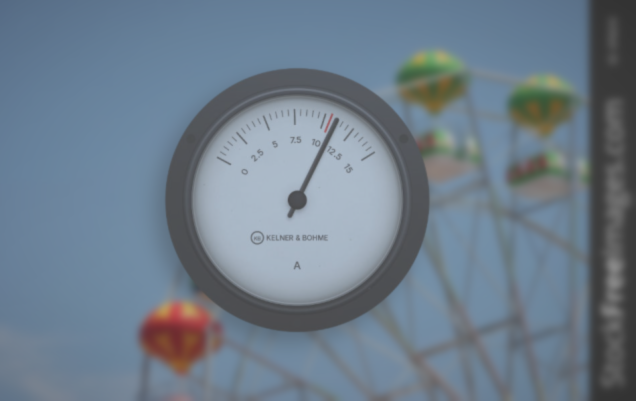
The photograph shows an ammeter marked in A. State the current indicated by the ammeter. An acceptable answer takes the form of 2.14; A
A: 11; A
